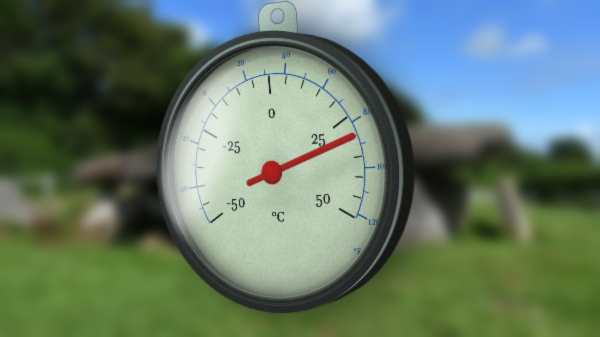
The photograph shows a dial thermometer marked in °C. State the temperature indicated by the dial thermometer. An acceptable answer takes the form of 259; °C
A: 30; °C
